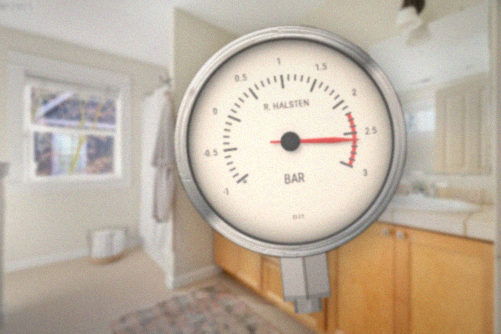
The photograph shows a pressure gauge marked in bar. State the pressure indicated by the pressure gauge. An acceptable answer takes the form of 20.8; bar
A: 2.6; bar
